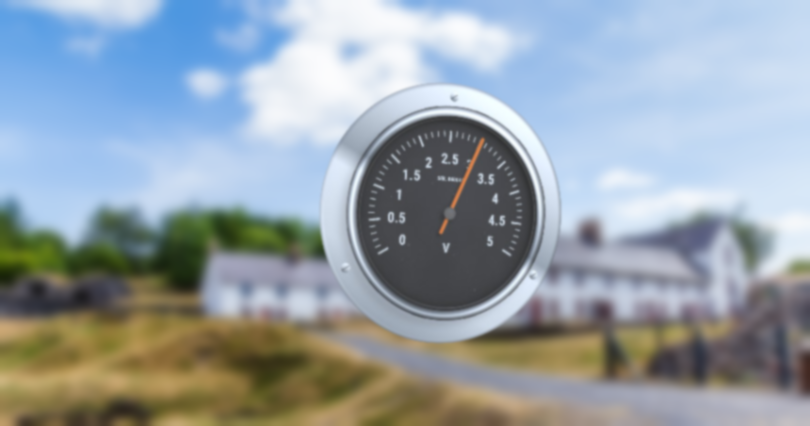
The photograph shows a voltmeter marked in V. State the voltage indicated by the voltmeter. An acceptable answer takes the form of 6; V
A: 3; V
